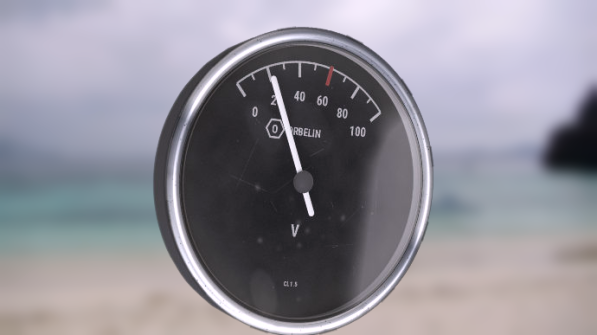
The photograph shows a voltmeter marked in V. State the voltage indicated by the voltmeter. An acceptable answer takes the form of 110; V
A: 20; V
